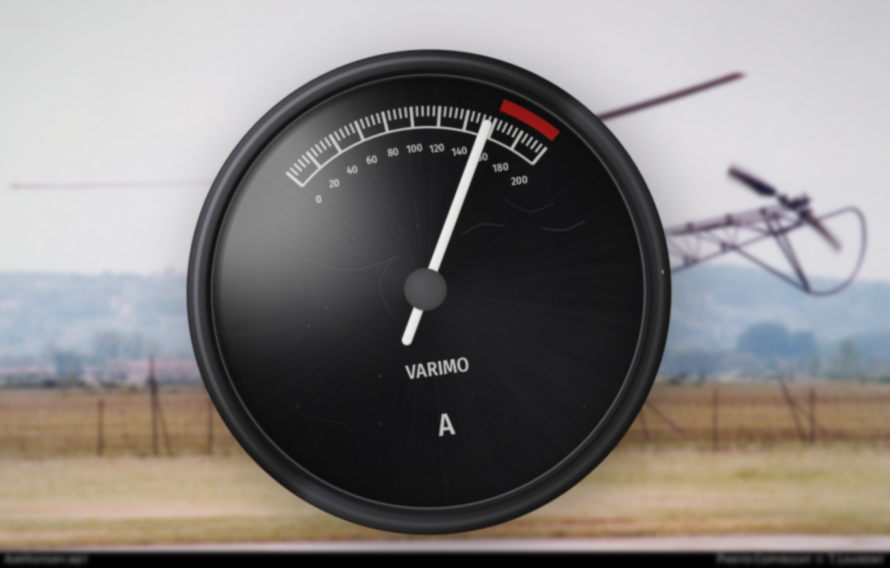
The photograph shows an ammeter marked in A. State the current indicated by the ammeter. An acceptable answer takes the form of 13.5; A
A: 156; A
